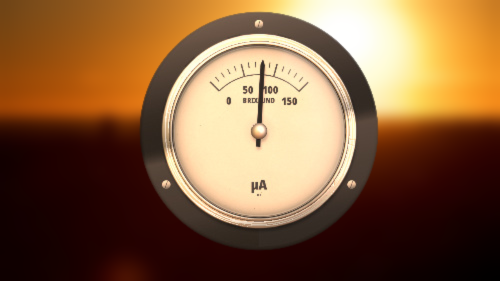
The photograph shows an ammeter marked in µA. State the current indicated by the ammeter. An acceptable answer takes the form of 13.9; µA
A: 80; µA
